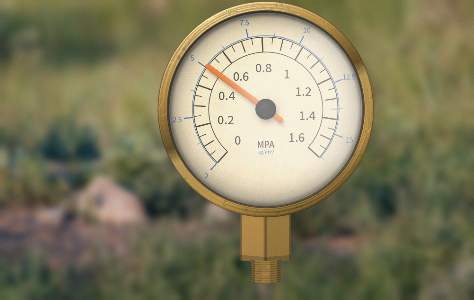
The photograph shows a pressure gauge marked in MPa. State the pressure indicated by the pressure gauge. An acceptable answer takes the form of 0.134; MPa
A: 0.5; MPa
